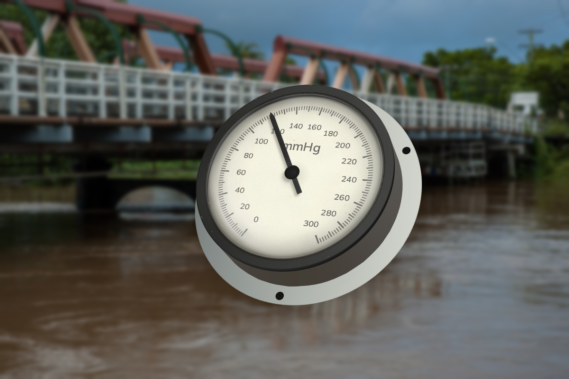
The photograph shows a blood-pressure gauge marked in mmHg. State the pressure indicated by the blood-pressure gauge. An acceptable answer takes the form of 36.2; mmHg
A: 120; mmHg
